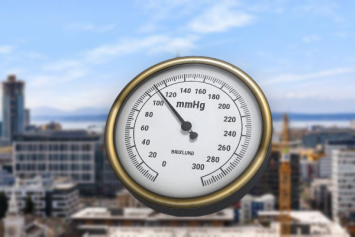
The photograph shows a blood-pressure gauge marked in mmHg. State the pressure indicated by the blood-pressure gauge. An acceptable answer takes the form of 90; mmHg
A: 110; mmHg
